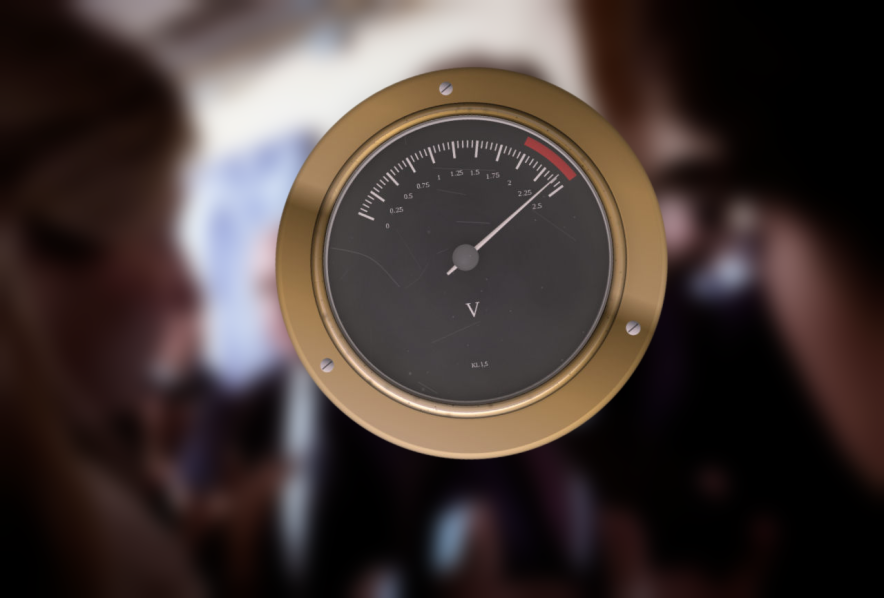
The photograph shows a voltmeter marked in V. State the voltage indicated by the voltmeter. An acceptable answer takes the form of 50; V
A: 2.4; V
